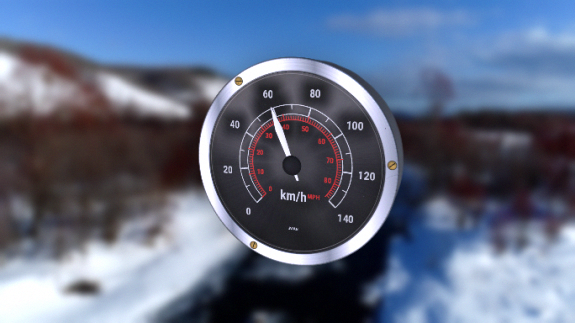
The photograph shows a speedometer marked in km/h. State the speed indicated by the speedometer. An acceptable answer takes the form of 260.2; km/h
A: 60; km/h
